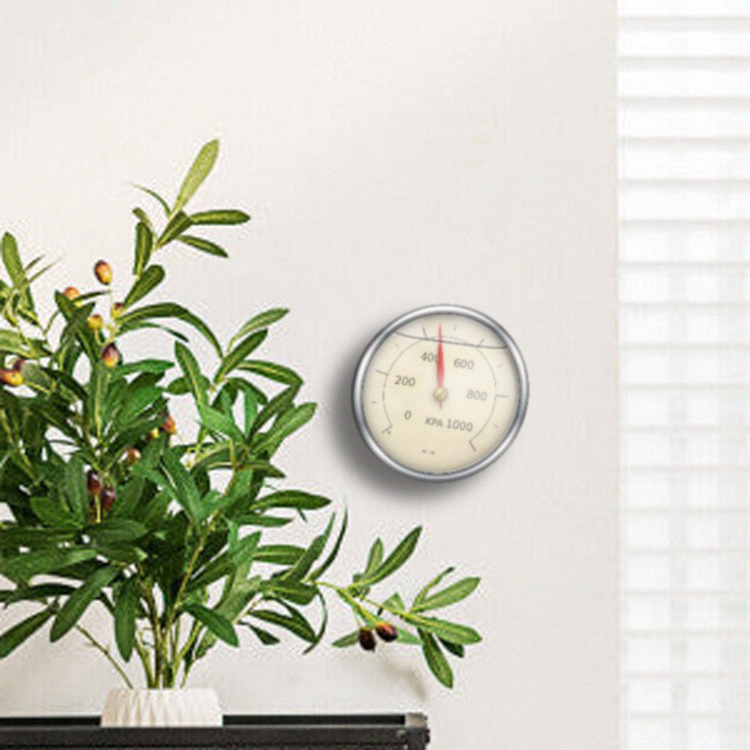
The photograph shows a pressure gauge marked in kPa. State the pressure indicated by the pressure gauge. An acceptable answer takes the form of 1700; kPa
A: 450; kPa
